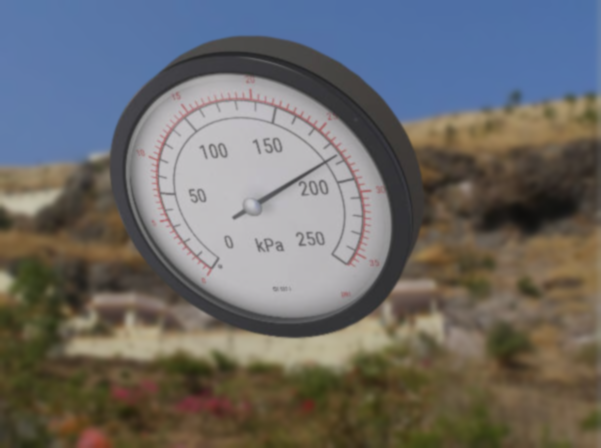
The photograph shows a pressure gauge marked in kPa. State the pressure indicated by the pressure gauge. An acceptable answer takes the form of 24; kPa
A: 185; kPa
